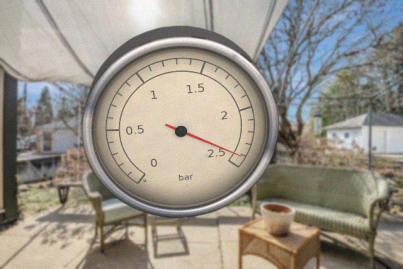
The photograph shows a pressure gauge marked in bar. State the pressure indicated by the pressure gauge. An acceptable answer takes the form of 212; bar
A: 2.4; bar
